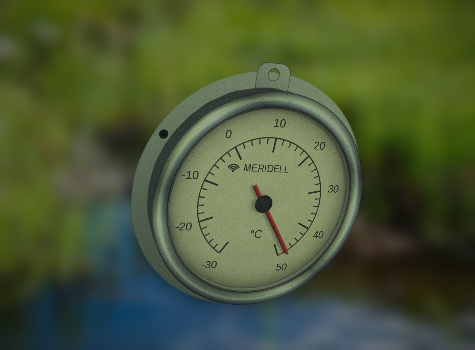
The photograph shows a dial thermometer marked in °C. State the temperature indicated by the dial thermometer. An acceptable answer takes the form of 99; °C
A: 48; °C
